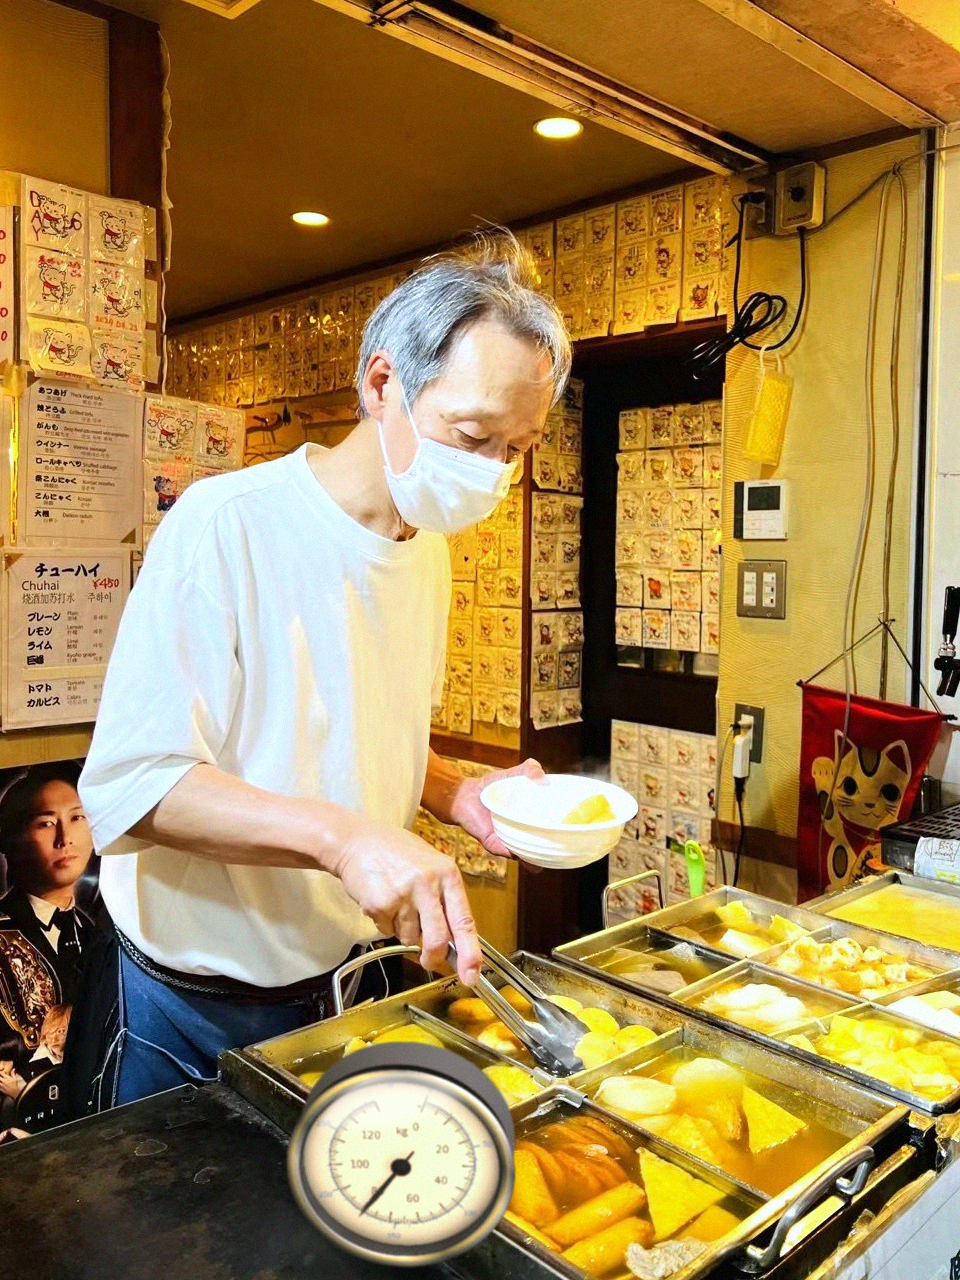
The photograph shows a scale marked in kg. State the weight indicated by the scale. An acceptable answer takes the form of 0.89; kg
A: 80; kg
